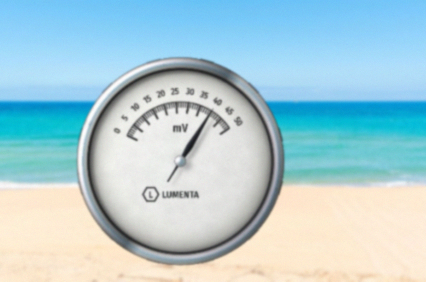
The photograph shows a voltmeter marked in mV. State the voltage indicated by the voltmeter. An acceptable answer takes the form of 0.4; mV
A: 40; mV
